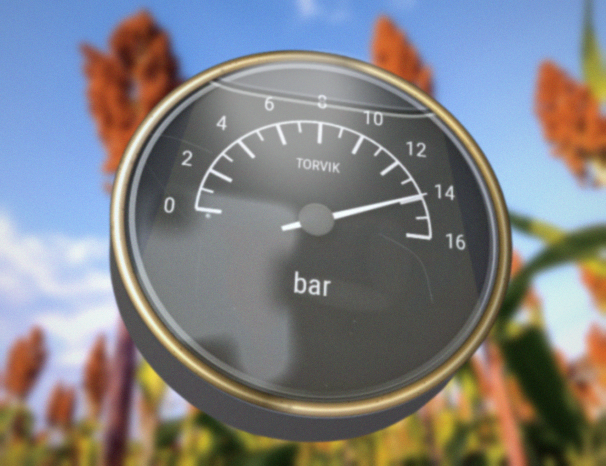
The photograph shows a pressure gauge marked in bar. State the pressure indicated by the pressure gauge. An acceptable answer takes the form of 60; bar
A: 14; bar
